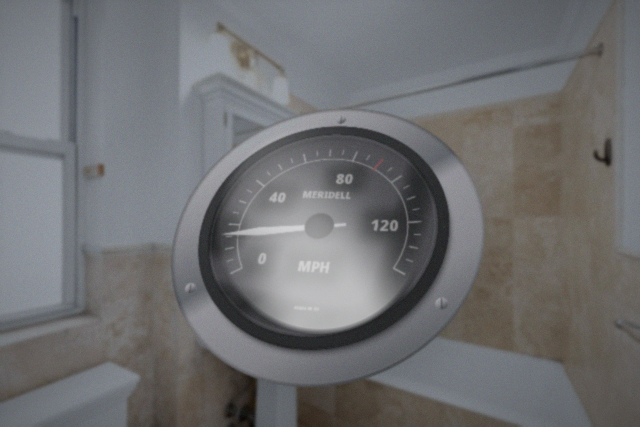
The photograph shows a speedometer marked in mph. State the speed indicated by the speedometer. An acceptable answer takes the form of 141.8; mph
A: 15; mph
